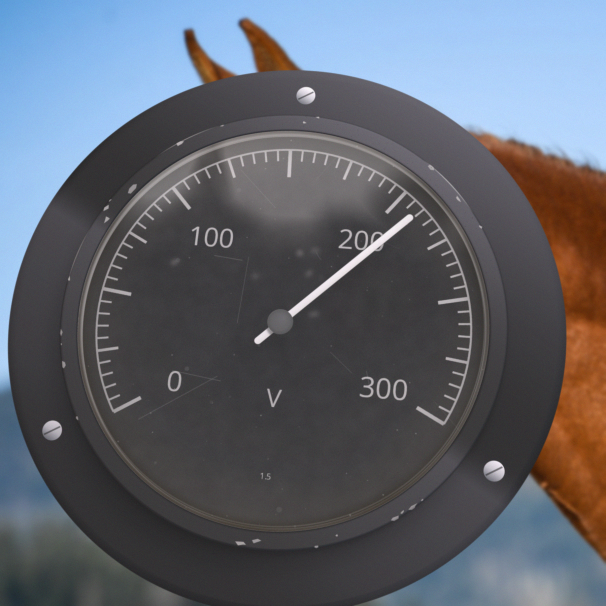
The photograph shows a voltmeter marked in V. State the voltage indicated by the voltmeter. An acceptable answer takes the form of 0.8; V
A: 210; V
